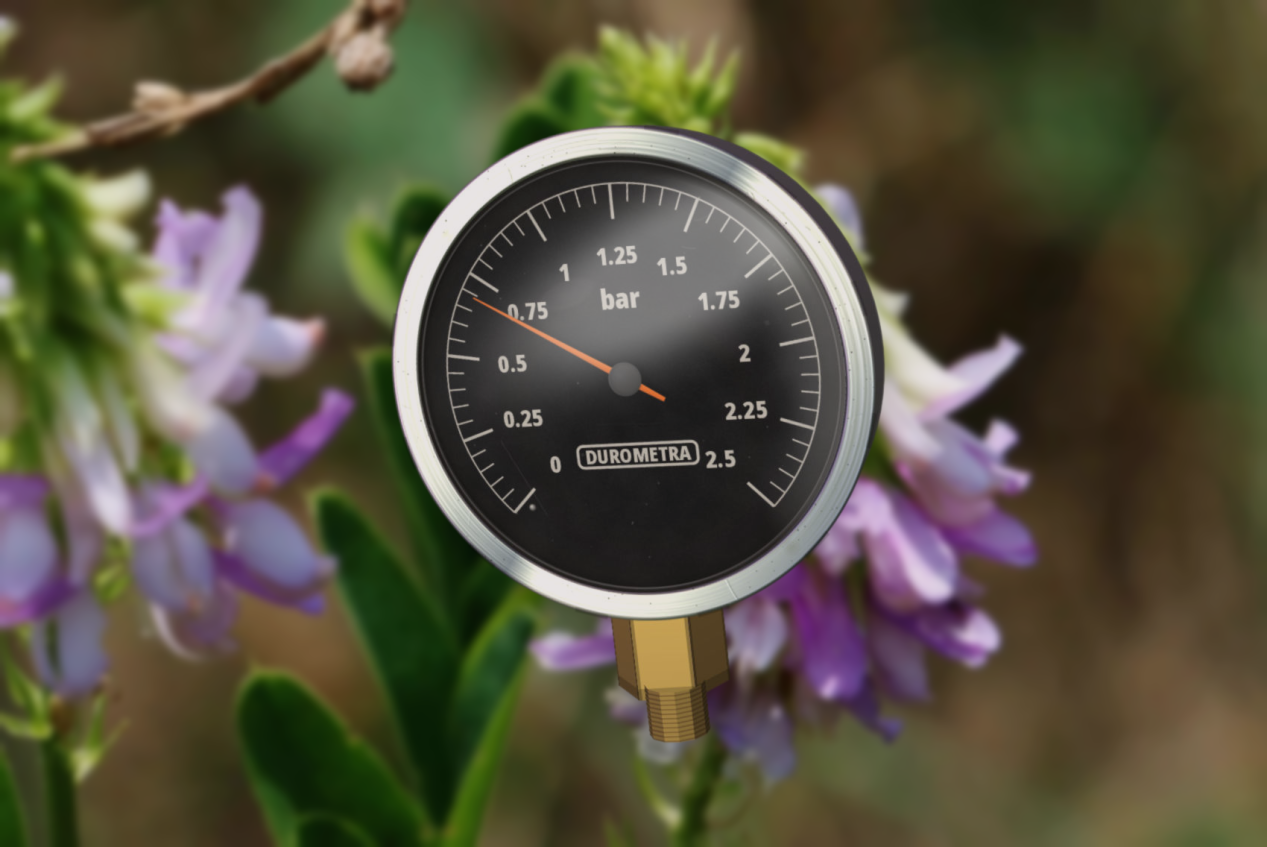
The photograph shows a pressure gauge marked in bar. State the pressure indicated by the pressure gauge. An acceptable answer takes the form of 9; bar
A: 0.7; bar
